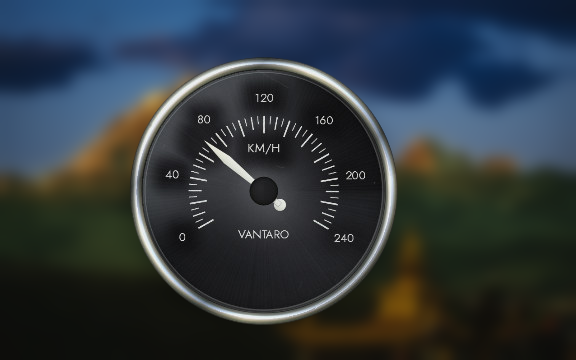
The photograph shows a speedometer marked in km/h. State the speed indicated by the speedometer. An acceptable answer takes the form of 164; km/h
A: 70; km/h
